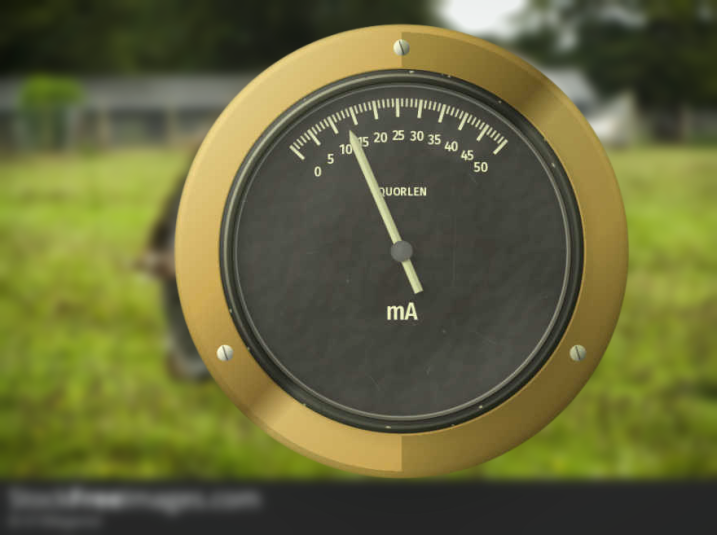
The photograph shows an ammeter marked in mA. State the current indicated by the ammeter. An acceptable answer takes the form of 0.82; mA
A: 13; mA
